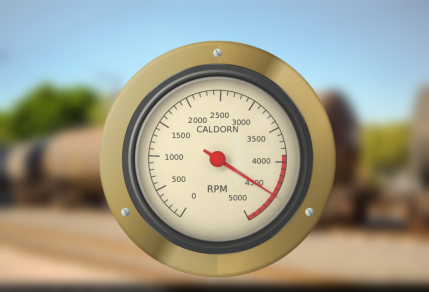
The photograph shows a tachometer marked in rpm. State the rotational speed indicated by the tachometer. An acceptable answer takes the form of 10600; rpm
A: 4500; rpm
